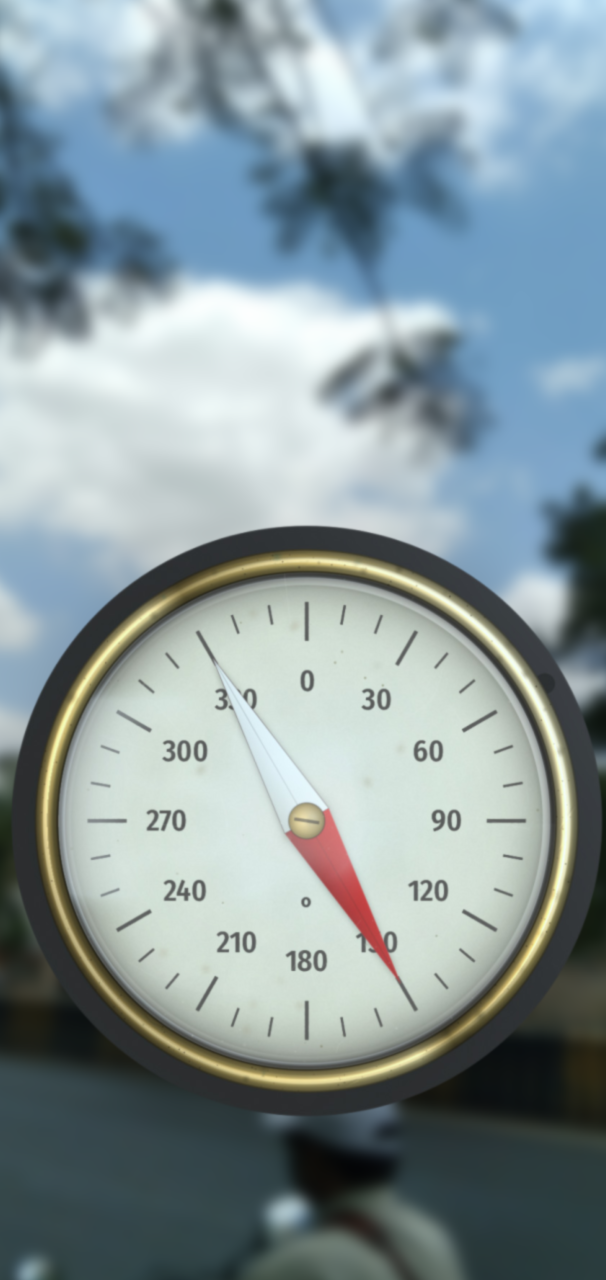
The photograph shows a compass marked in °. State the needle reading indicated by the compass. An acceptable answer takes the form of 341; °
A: 150; °
